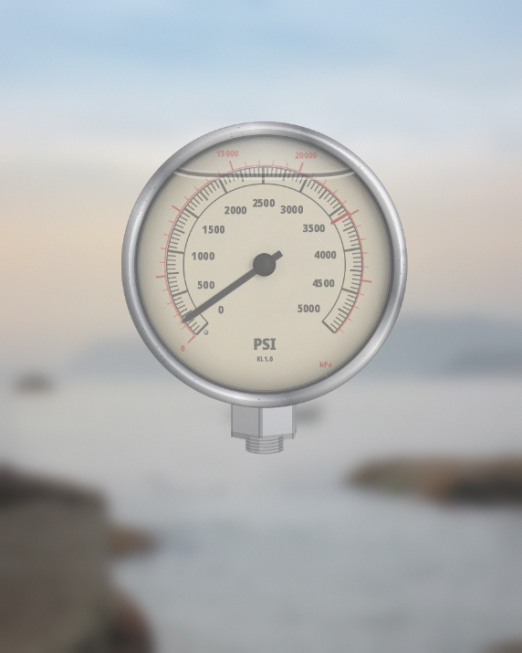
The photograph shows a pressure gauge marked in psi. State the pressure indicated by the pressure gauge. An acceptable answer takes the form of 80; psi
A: 200; psi
